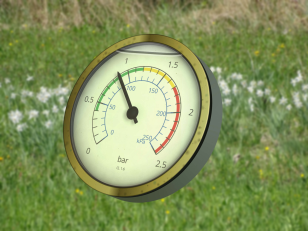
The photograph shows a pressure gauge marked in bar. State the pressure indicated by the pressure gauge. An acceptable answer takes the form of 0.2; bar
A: 0.9; bar
